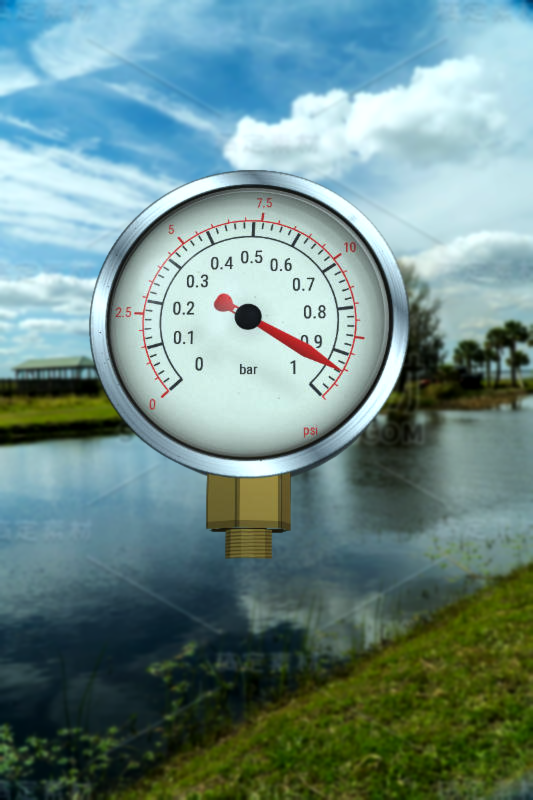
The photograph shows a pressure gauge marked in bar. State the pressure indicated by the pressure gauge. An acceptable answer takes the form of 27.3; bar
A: 0.94; bar
